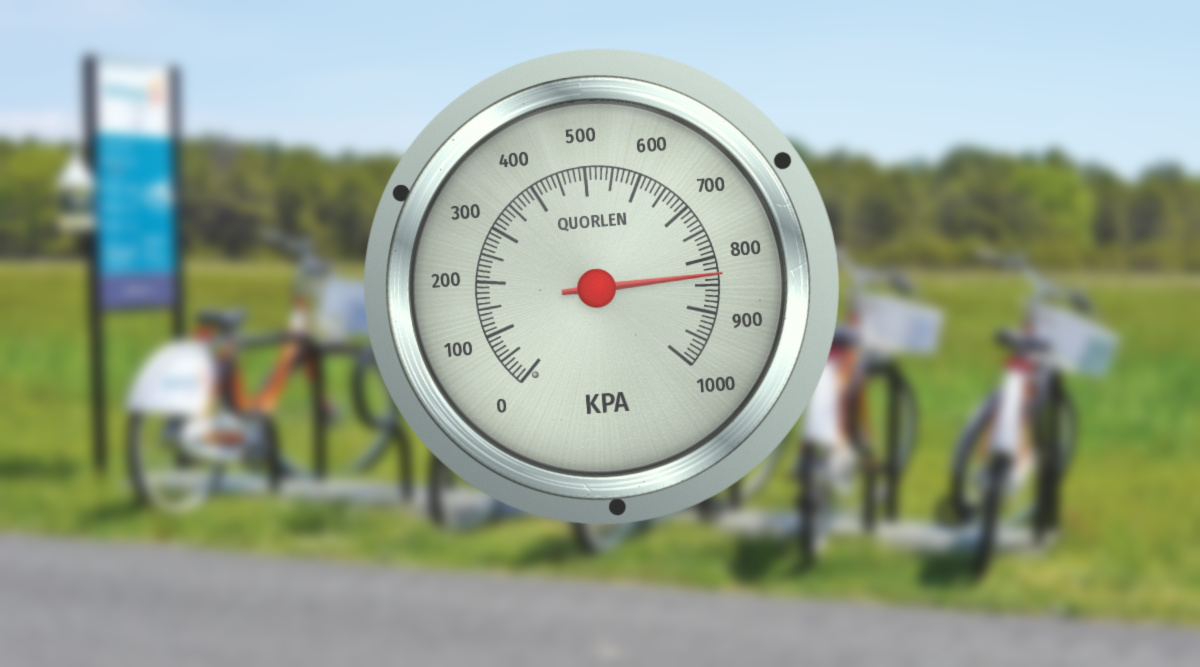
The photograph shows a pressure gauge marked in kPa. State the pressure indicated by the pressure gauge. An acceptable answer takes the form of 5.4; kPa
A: 830; kPa
